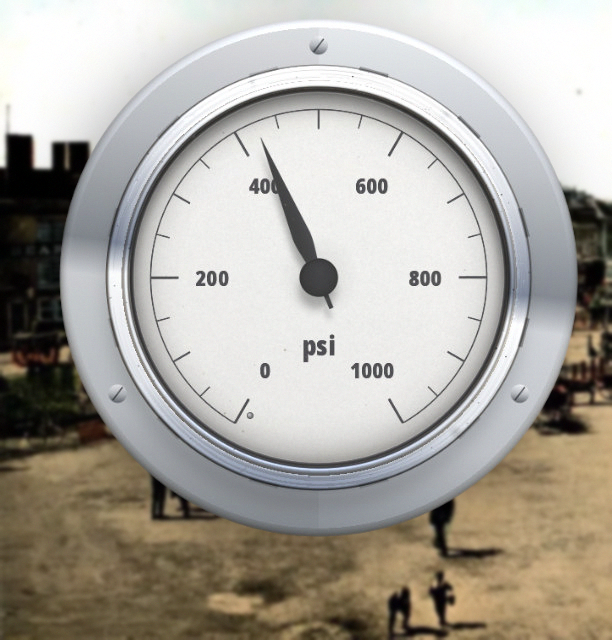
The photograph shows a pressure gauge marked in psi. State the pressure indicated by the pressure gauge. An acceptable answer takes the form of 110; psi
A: 425; psi
